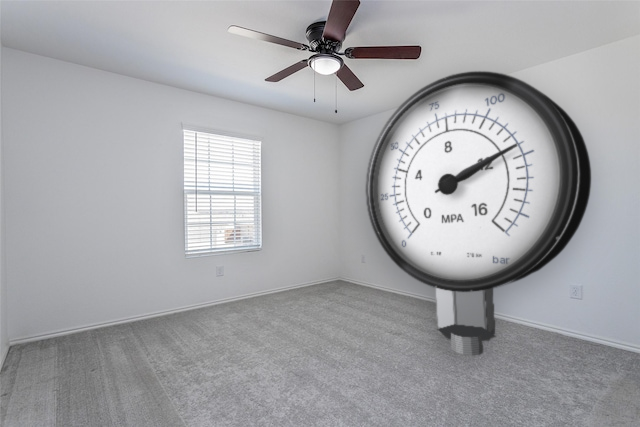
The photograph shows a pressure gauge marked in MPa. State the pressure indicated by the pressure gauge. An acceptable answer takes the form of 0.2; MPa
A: 12; MPa
